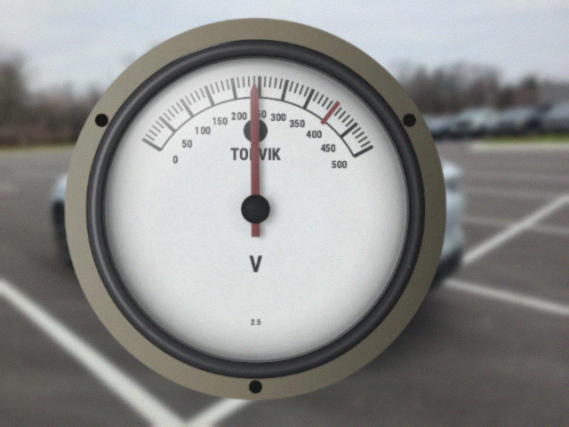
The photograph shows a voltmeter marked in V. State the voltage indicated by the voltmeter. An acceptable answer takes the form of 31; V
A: 240; V
